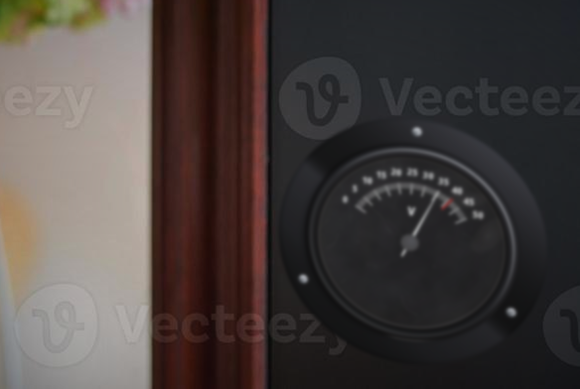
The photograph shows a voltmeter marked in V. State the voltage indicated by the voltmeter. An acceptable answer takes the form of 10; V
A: 35; V
